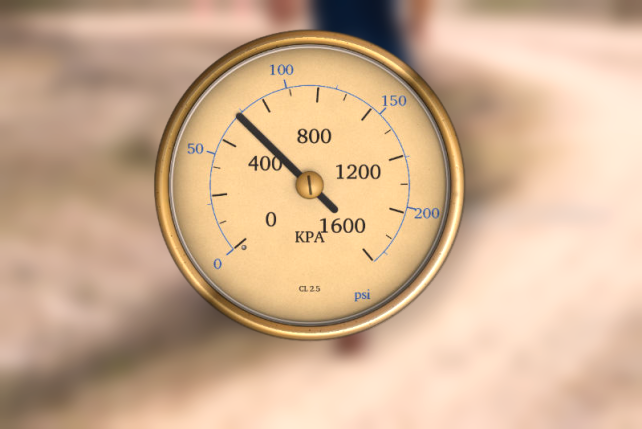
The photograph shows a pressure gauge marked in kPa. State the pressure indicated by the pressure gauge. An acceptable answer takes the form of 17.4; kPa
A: 500; kPa
